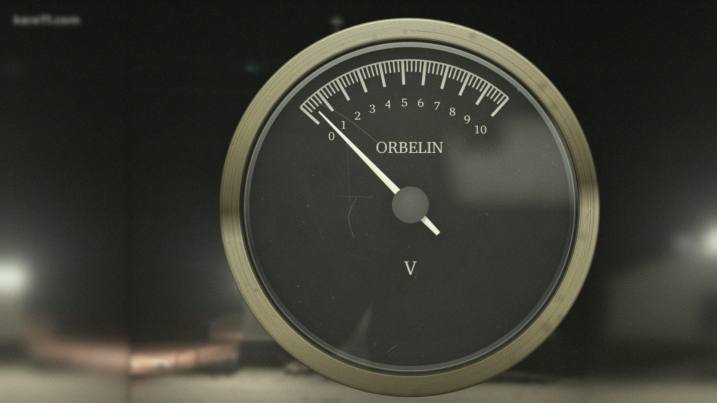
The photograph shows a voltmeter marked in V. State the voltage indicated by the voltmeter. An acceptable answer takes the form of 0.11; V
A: 0.4; V
